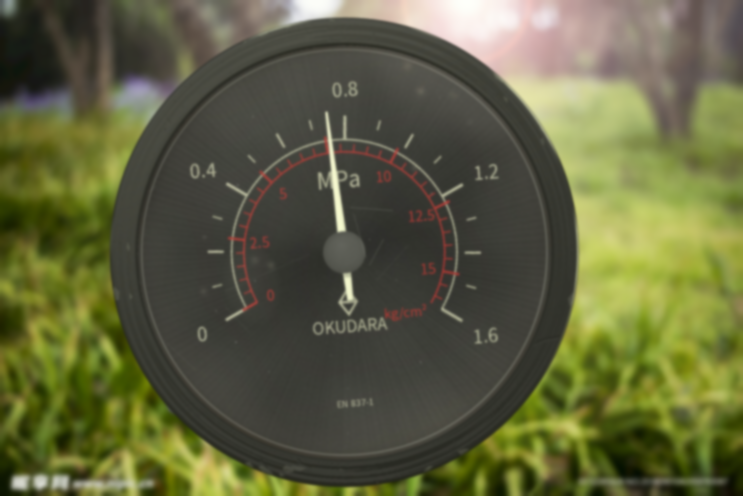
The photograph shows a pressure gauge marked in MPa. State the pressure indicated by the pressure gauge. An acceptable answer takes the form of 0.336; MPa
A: 0.75; MPa
